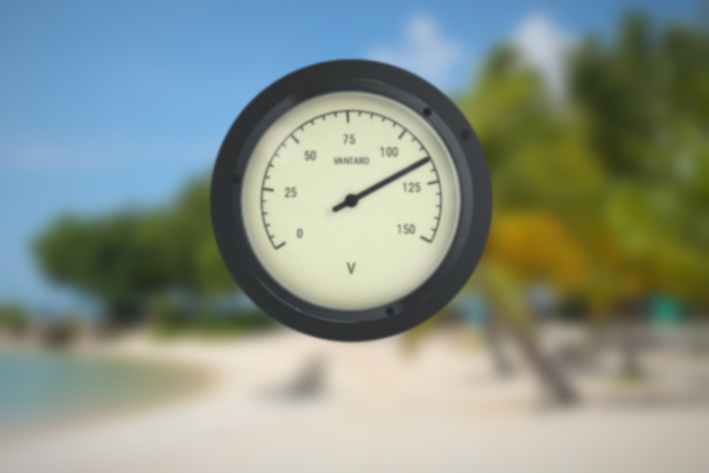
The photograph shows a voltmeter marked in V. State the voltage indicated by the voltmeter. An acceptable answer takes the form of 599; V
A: 115; V
